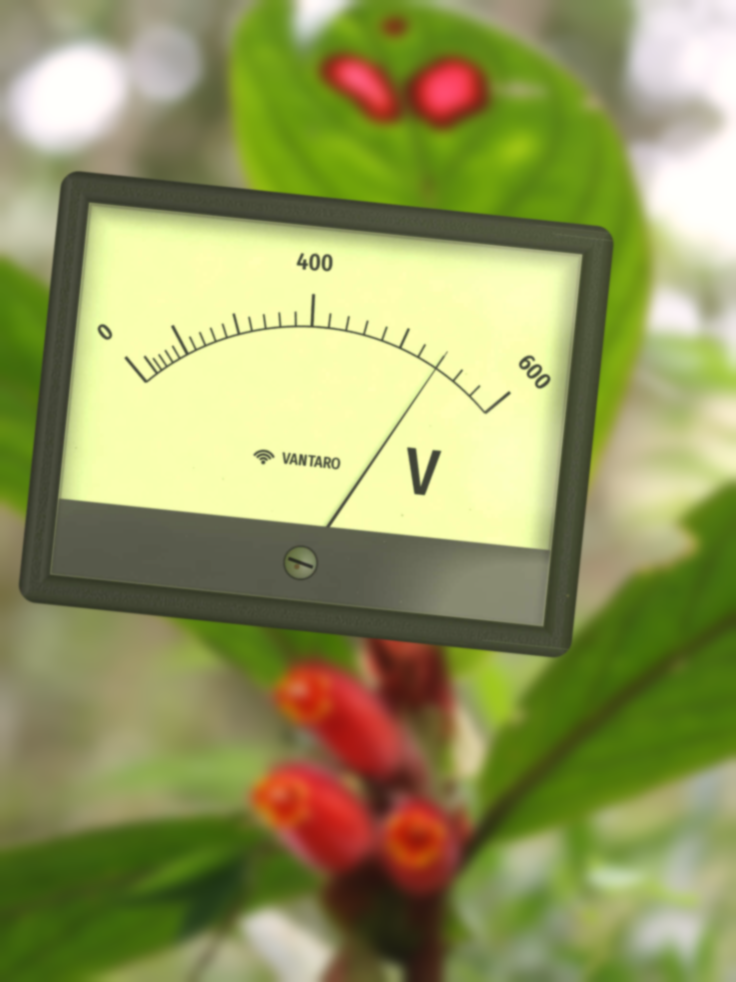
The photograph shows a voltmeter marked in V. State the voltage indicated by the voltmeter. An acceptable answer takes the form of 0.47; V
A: 540; V
